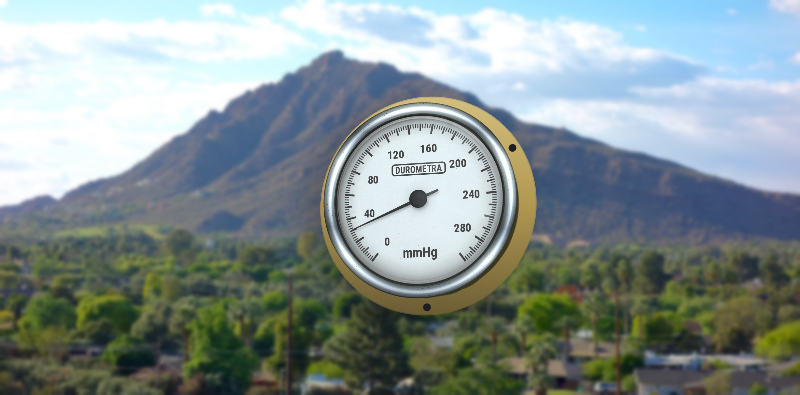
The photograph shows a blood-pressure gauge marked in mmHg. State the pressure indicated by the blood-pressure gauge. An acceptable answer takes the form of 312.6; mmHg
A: 30; mmHg
